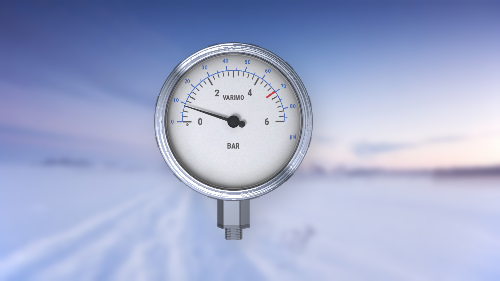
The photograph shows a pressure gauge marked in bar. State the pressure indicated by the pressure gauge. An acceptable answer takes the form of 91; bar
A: 0.6; bar
